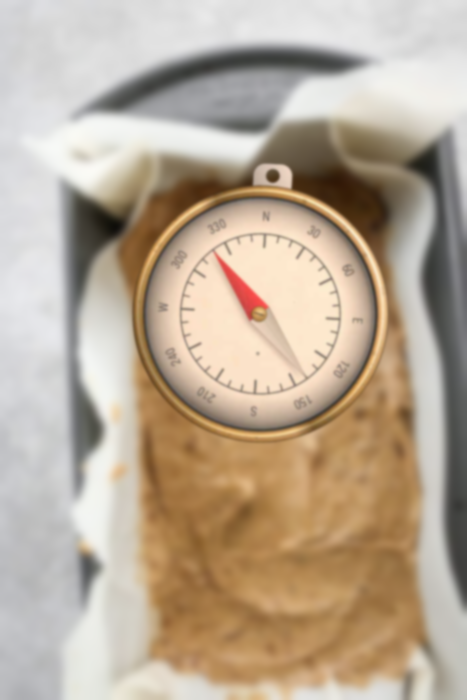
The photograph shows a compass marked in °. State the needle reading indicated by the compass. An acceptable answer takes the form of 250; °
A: 320; °
